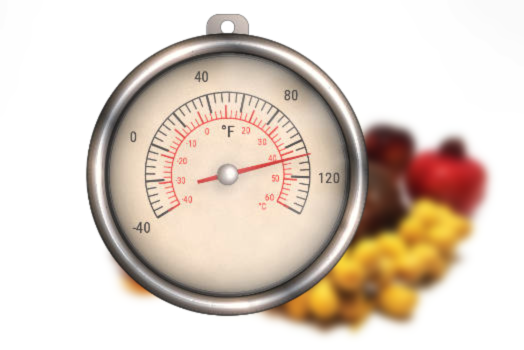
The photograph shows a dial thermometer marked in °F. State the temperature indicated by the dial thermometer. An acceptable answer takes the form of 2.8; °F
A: 108; °F
